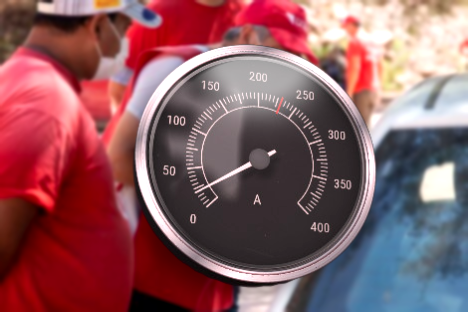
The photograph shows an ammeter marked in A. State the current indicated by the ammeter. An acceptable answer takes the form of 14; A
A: 20; A
